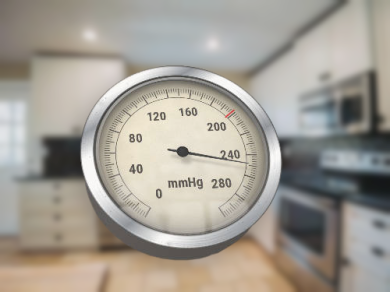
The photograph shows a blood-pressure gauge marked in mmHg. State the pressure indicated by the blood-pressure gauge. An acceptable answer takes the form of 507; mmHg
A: 250; mmHg
